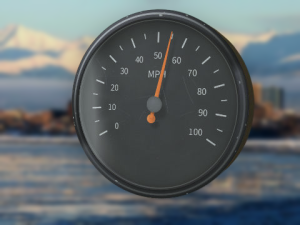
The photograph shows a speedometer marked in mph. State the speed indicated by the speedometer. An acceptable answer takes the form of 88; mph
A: 55; mph
